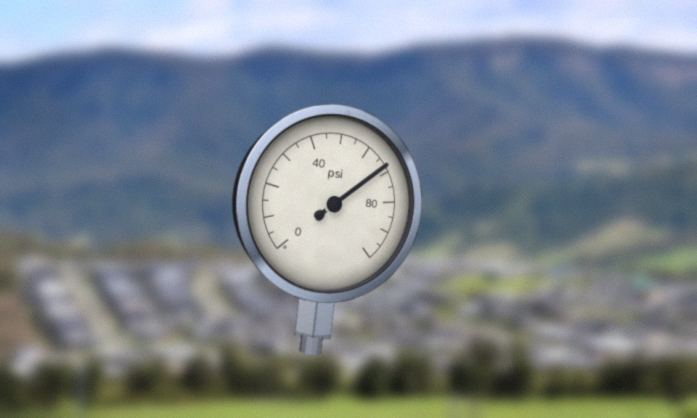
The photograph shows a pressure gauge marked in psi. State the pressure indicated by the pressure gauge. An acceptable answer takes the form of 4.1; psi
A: 67.5; psi
